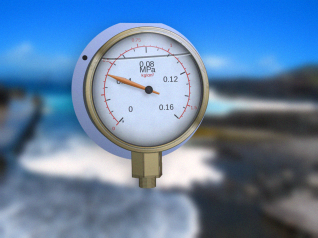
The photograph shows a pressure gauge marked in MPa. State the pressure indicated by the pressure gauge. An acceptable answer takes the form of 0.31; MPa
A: 0.04; MPa
